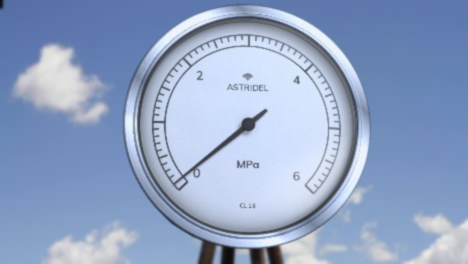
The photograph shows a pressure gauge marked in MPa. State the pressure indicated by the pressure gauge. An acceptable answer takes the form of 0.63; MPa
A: 0.1; MPa
